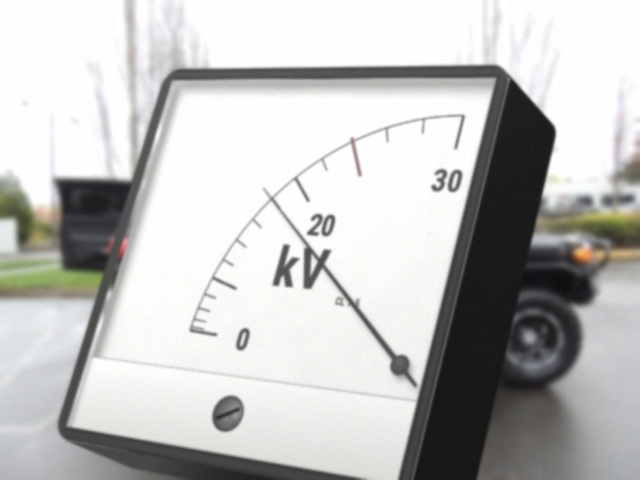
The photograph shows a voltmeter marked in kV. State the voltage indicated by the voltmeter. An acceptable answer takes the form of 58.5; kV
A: 18; kV
